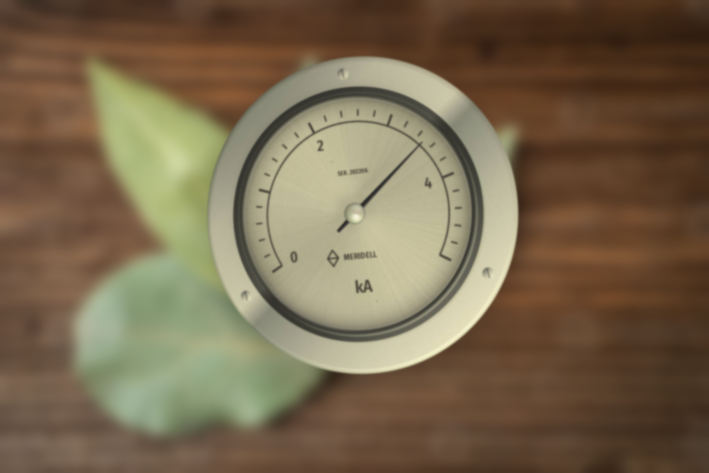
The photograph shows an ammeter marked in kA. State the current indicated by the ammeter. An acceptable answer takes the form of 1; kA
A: 3.5; kA
